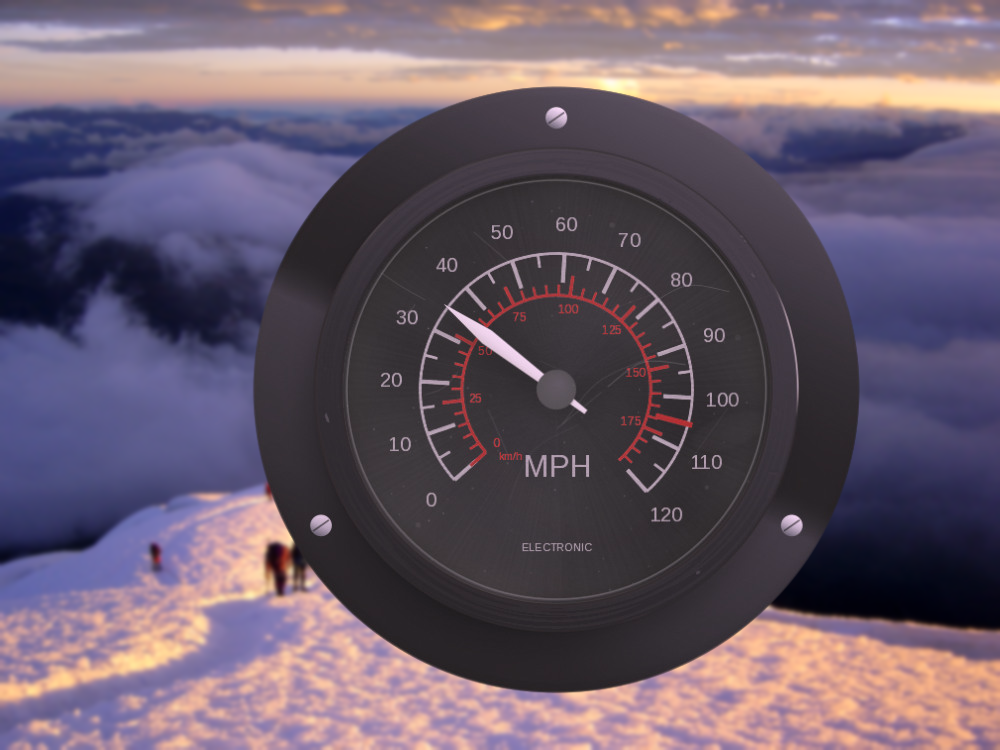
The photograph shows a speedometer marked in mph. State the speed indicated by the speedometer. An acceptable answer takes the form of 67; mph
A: 35; mph
